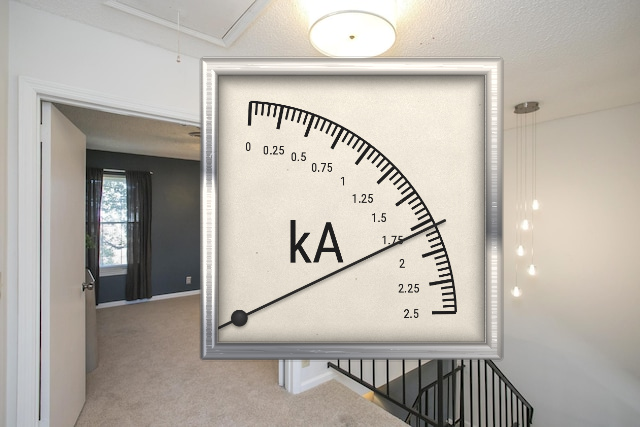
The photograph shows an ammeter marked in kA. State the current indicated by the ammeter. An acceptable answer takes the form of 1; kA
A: 1.8; kA
